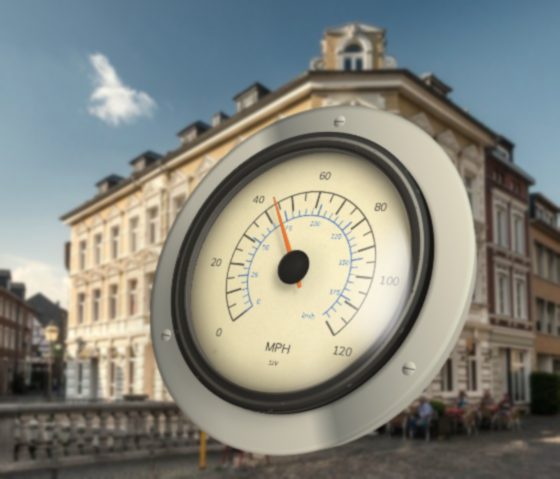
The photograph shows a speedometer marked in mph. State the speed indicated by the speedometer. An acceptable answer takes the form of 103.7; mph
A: 45; mph
